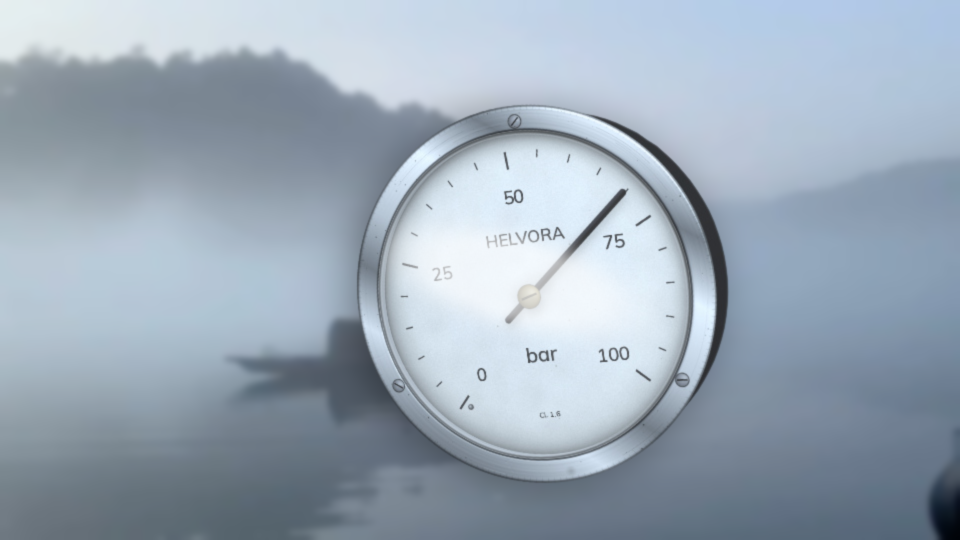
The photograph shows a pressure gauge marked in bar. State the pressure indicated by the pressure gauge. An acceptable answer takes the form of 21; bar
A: 70; bar
